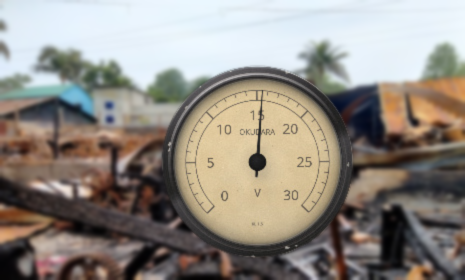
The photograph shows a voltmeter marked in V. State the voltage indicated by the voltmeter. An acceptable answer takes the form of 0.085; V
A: 15.5; V
